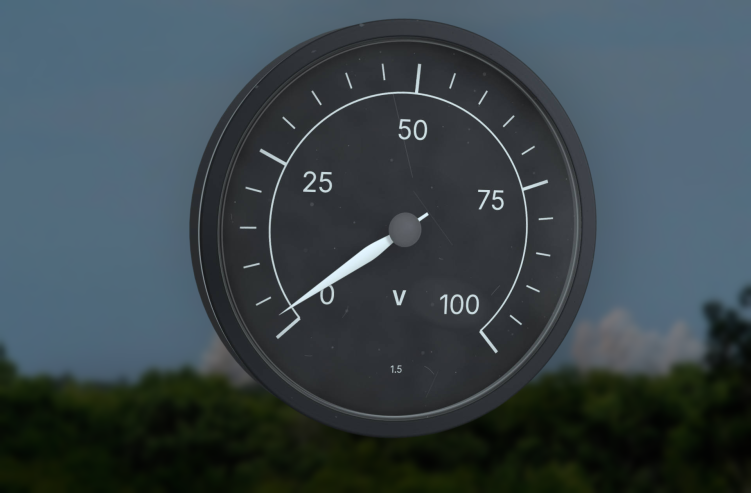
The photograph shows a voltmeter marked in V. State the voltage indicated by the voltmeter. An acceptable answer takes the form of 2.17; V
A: 2.5; V
